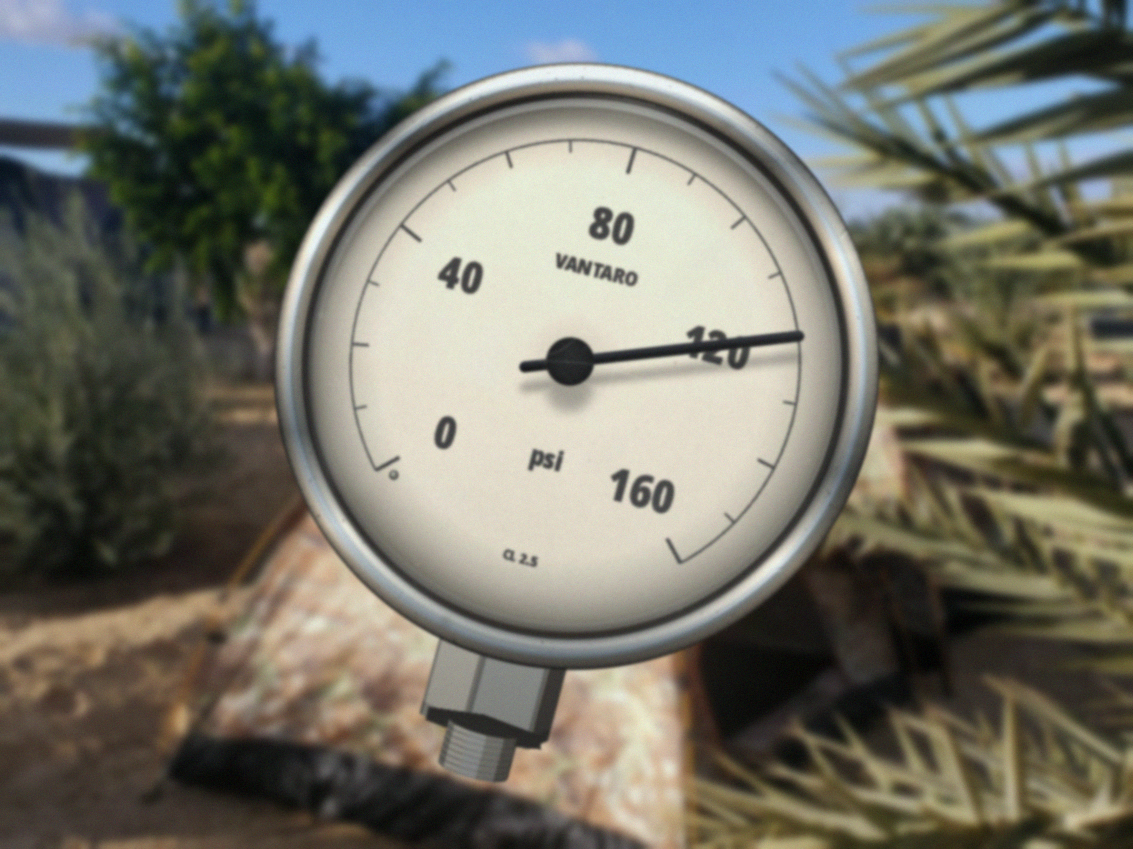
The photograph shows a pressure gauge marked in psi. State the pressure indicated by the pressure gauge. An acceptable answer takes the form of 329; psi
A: 120; psi
